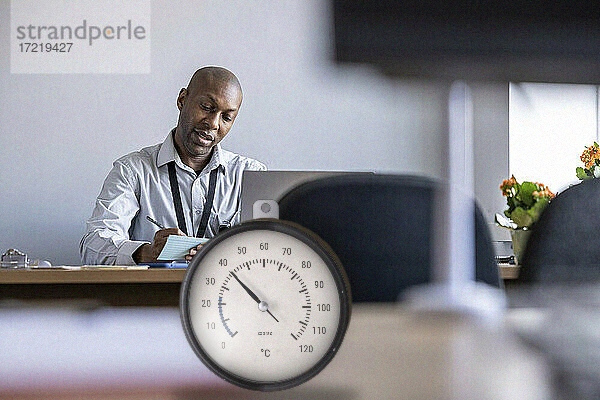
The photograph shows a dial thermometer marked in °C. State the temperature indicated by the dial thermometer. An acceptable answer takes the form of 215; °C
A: 40; °C
